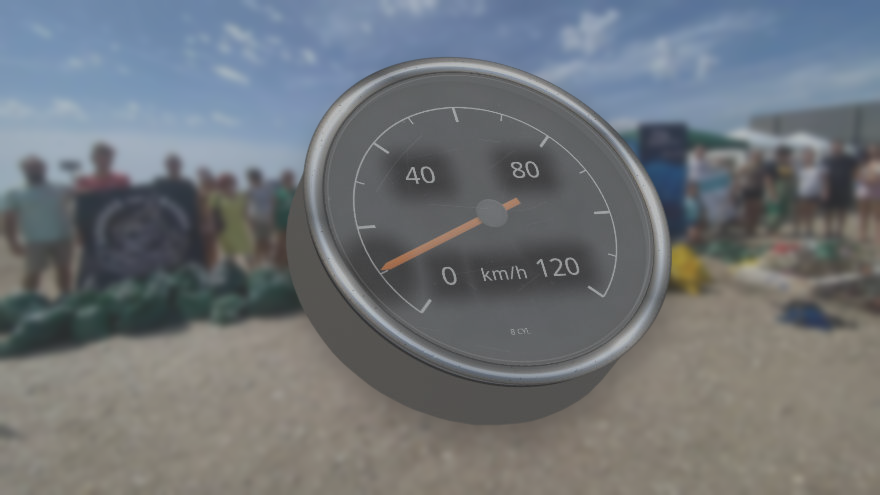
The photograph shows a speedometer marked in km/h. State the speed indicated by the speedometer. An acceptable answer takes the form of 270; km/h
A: 10; km/h
